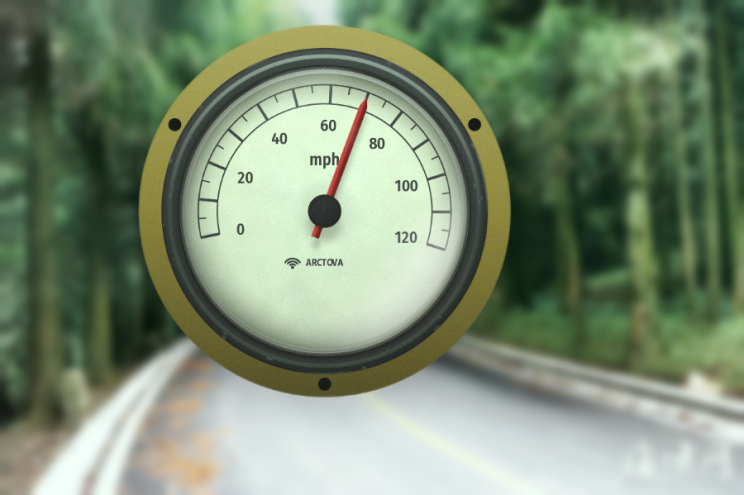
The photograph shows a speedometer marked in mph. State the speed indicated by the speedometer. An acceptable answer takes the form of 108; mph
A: 70; mph
